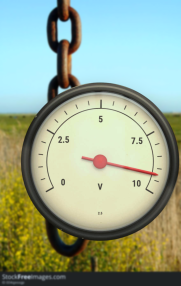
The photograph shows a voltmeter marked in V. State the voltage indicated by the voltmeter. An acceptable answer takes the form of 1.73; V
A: 9.25; V
